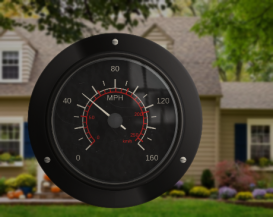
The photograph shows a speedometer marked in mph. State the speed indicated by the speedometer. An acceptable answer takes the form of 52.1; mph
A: 50; mph
